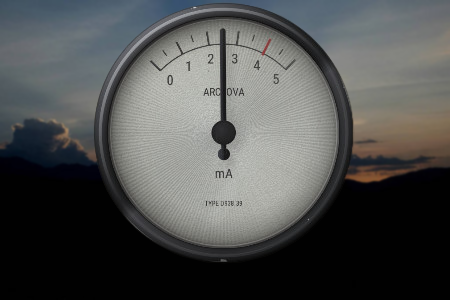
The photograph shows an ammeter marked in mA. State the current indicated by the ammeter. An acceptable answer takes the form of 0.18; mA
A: 2.5; mA
